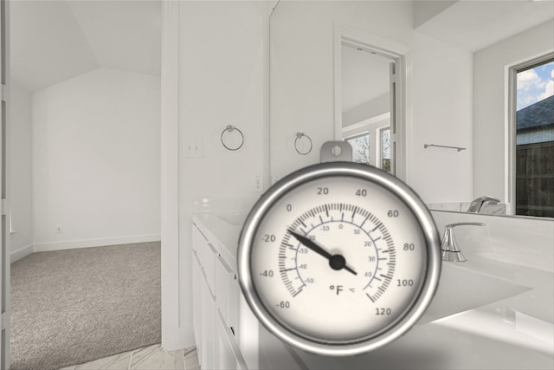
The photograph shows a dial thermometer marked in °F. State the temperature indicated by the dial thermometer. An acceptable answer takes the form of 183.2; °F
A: -10; °F
